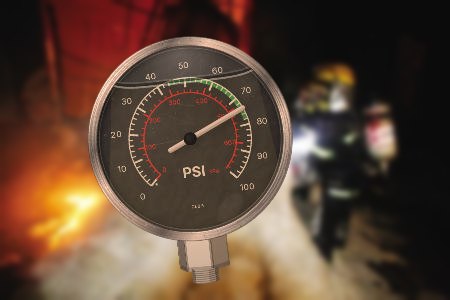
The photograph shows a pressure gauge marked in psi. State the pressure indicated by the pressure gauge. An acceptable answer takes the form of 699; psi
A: 74; psi
